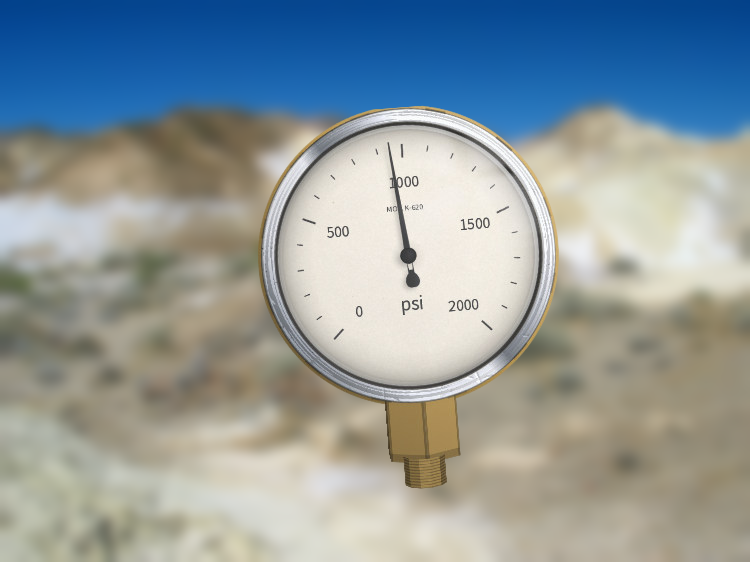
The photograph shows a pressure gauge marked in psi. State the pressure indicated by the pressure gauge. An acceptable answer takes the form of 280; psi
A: 950; psi
